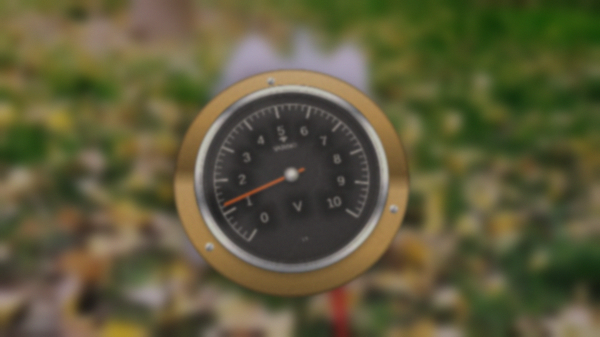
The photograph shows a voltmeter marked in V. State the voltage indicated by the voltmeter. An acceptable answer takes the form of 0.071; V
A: 1.2; V
